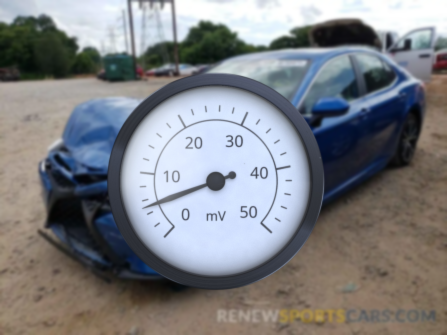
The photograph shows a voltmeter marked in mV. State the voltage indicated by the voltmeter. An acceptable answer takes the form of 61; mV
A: 5; mV
